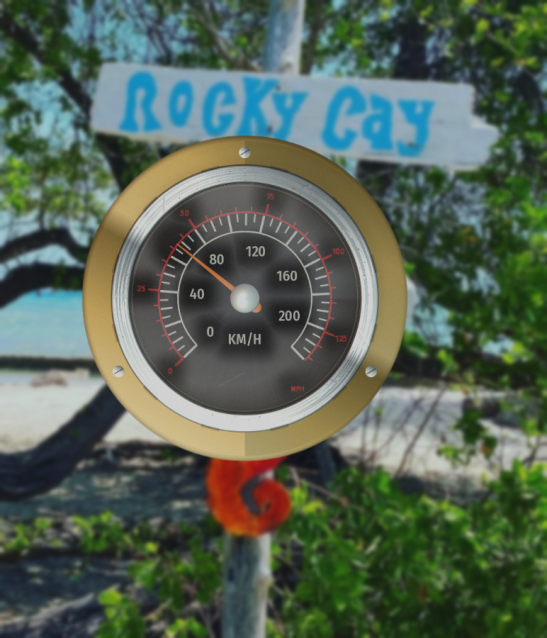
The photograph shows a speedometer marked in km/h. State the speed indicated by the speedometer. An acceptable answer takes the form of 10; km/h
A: 67.5; km/h
